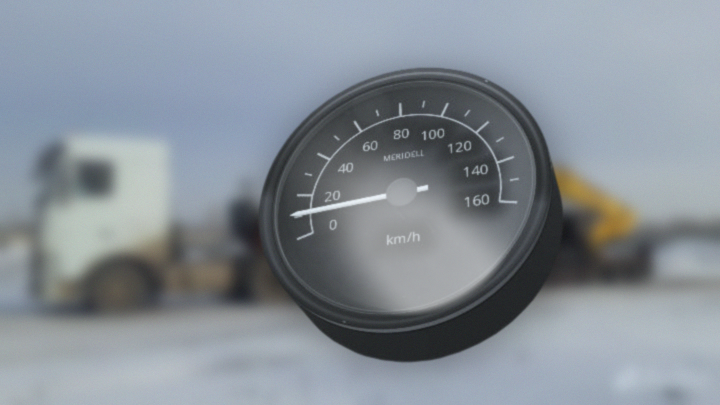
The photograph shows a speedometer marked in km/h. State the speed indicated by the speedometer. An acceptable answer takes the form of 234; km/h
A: 10; km/h
